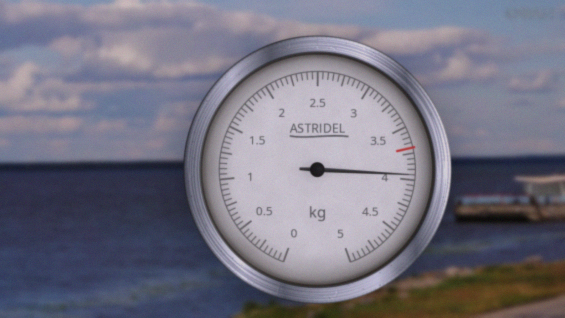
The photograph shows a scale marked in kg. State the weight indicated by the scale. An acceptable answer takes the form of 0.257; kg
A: 3.95; kg
